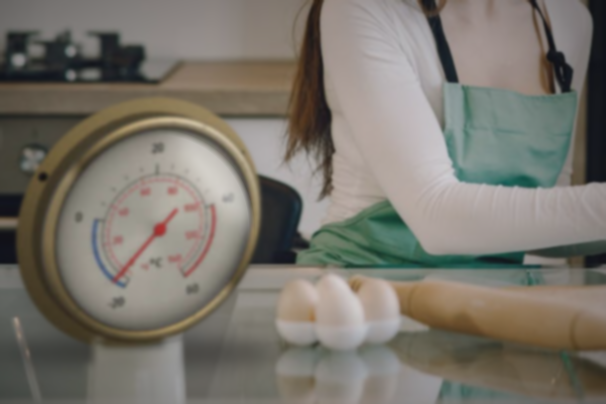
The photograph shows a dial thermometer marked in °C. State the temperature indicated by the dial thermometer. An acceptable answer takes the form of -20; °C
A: -16; °C
